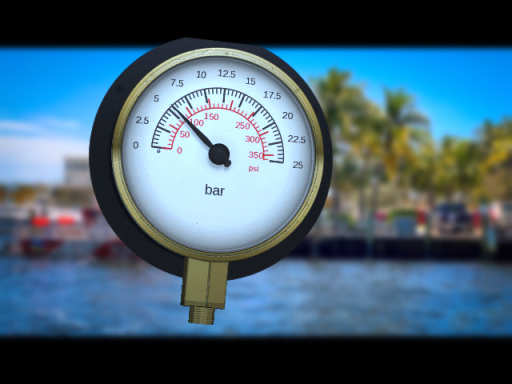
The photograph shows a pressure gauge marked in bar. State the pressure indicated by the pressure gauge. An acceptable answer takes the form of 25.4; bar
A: 5.5; bar
